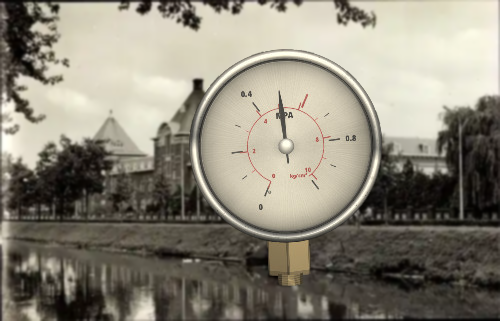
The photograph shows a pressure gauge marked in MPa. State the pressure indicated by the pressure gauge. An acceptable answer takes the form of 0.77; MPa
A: 0.5; MPa
